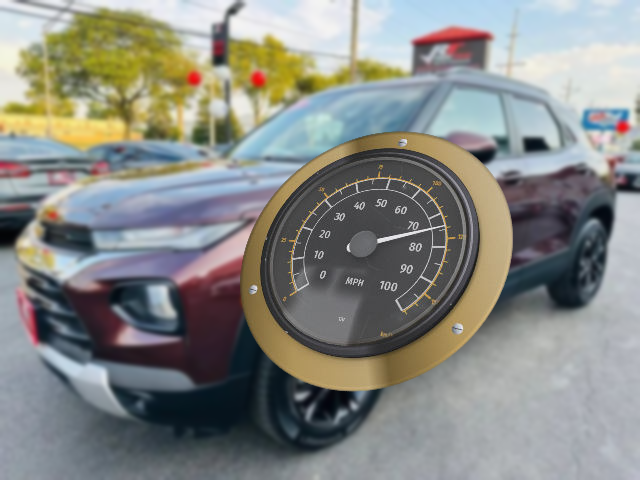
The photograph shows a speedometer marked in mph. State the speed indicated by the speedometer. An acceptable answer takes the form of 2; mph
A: 75; mph
